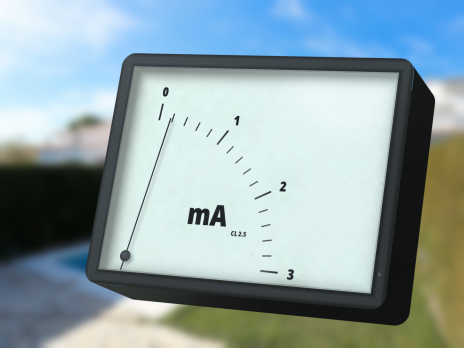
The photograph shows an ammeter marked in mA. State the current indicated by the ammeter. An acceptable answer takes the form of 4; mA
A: 0.2; mA
